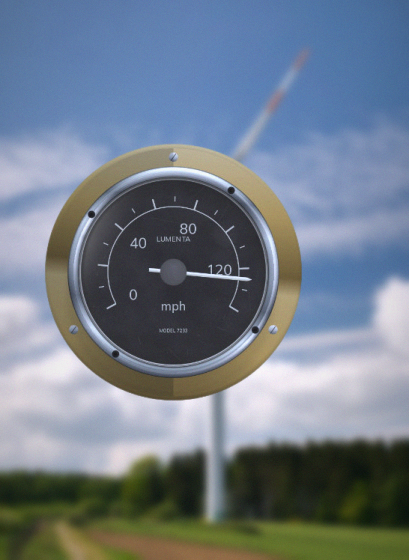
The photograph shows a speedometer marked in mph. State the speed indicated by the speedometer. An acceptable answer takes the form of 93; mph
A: 125; mph
